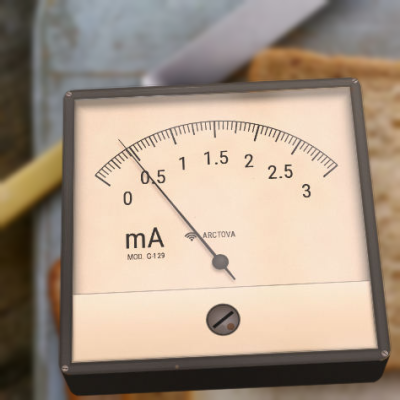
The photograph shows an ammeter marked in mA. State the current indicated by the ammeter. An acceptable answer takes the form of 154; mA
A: 0.45; mA
